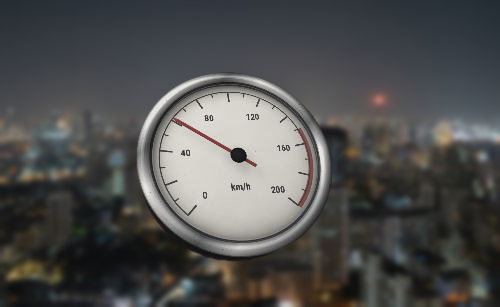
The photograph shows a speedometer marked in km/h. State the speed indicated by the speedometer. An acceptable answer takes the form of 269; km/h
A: 60; km/h
